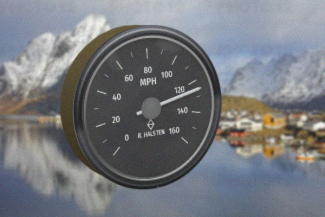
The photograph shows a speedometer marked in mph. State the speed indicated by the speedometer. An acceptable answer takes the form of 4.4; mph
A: 125; mph
